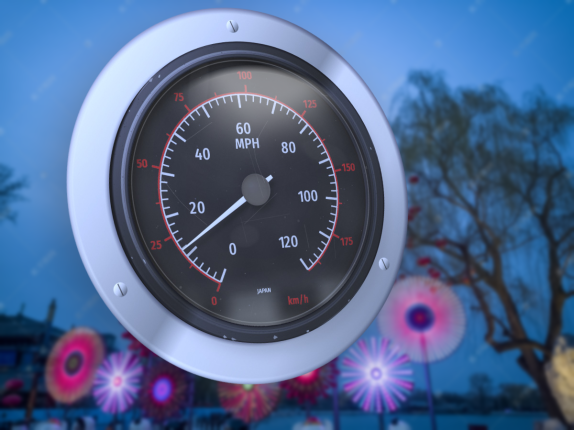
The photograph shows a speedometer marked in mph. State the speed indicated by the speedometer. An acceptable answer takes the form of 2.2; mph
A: 12; mph
